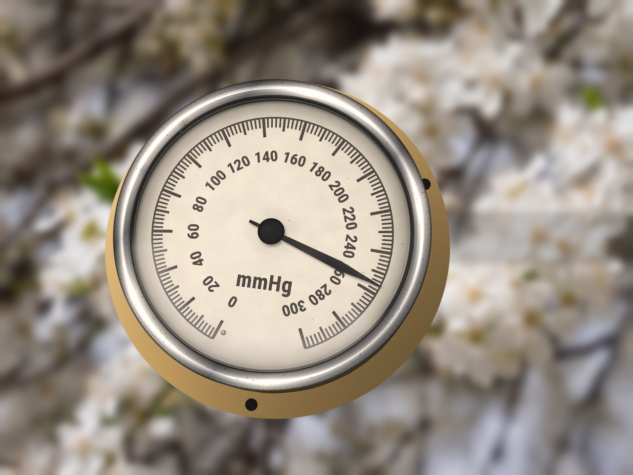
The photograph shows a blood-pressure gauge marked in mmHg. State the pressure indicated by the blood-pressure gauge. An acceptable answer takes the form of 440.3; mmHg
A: 256; mmHg
